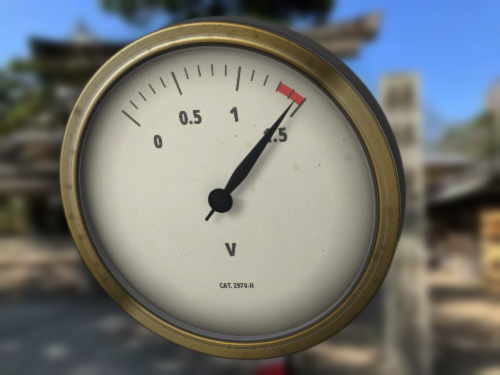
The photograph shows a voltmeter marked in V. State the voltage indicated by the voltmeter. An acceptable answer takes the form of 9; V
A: 1.45; V
